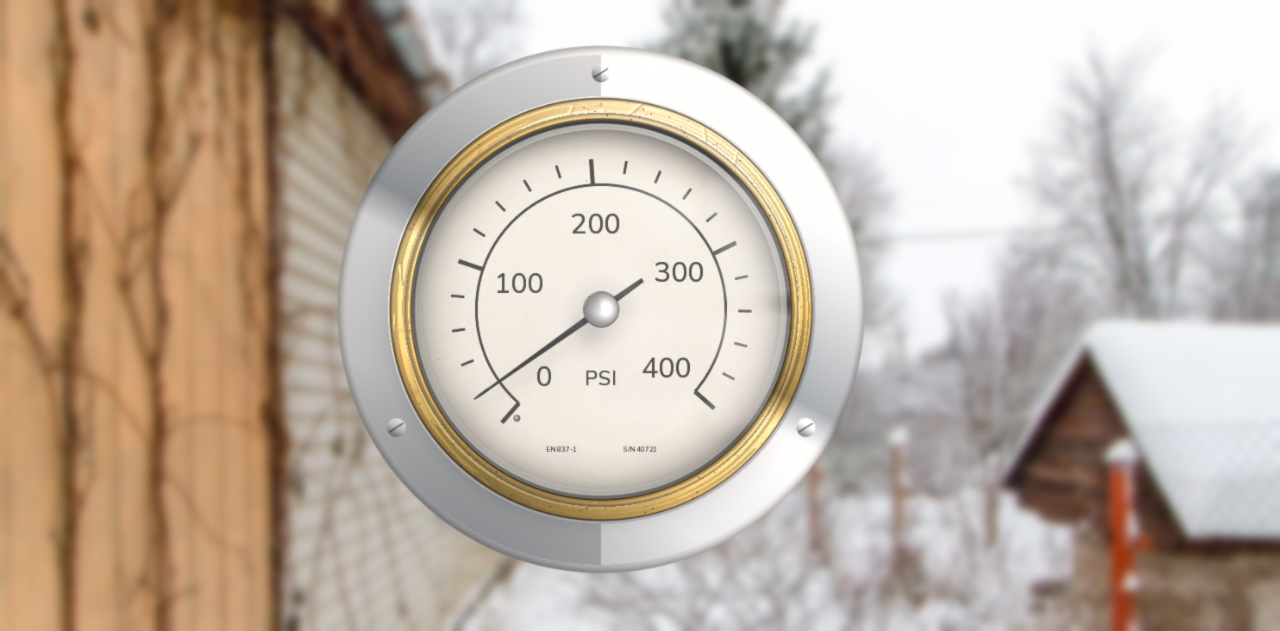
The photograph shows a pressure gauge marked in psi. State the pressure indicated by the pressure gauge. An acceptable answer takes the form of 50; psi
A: 20; psi
